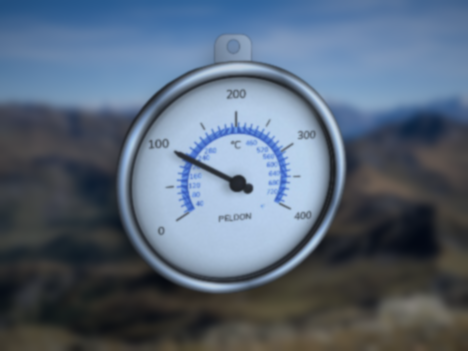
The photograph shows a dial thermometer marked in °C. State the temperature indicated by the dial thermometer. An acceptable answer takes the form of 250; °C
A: 100; °C
